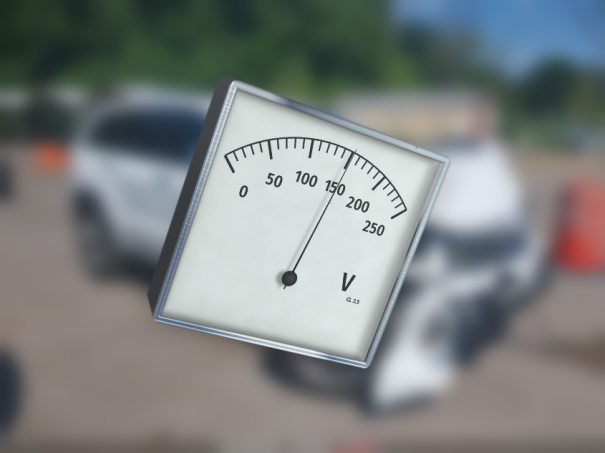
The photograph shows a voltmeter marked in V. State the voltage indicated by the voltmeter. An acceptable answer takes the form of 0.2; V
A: 150; V
